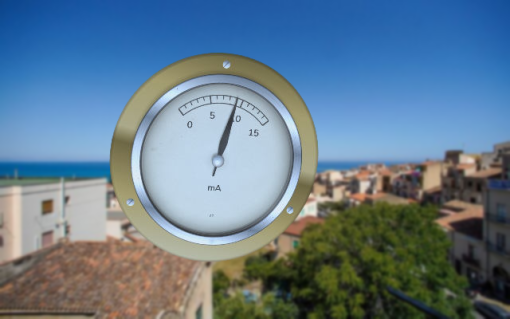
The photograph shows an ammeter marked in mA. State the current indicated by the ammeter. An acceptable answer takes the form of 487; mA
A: 9; mA
